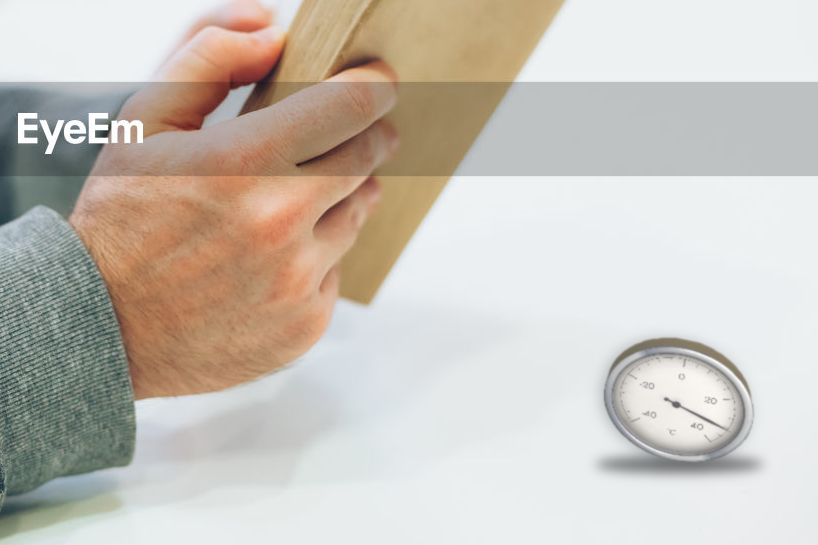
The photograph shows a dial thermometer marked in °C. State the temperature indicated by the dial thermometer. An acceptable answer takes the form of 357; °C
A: 32; °C
